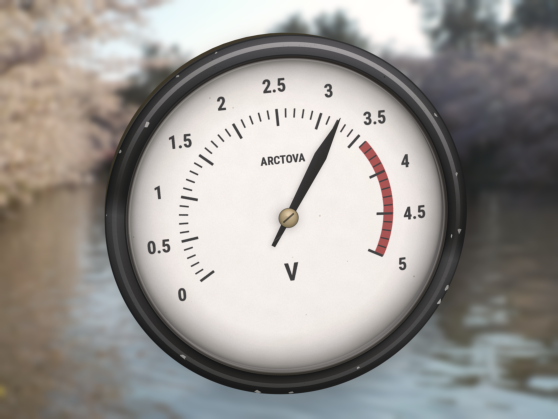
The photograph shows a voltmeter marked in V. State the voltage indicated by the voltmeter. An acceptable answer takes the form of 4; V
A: 3.2; V
